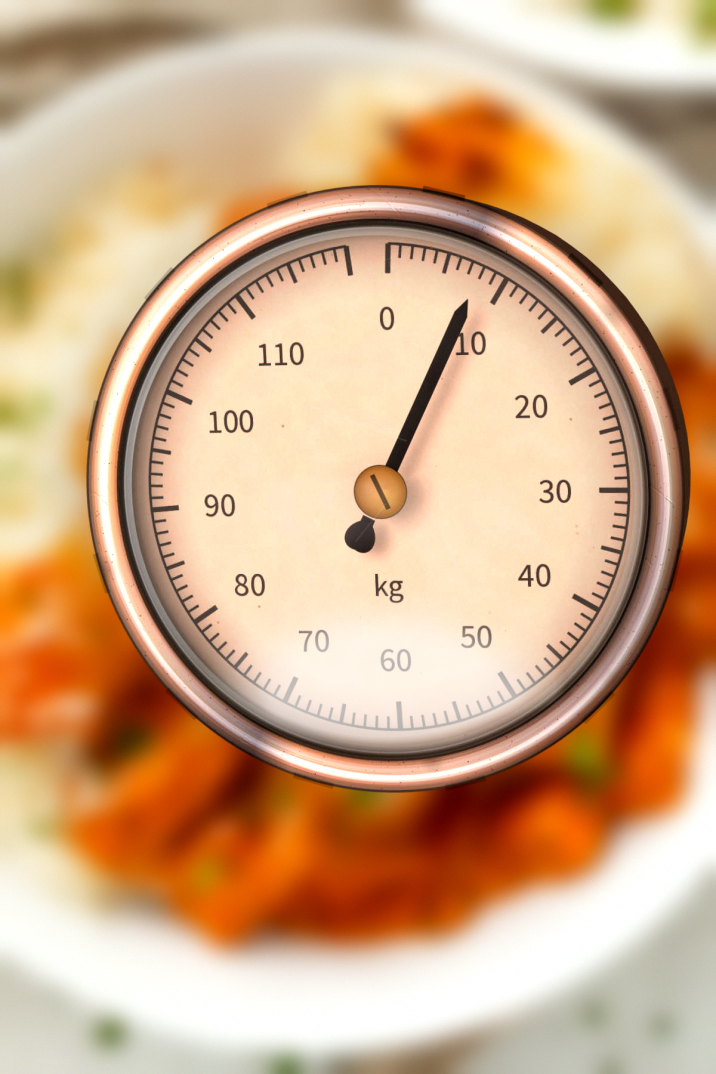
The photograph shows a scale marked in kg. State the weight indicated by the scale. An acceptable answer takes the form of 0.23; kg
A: 8; kg
